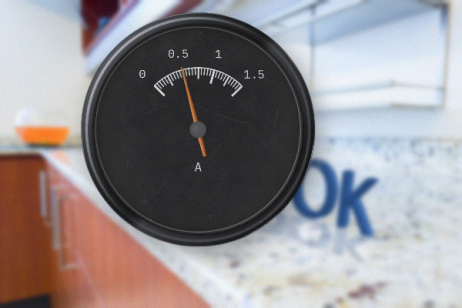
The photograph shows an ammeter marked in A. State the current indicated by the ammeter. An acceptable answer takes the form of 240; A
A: 0.5; A
